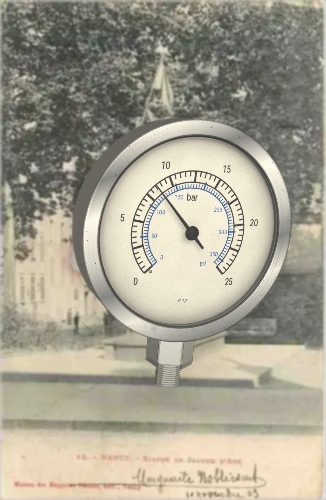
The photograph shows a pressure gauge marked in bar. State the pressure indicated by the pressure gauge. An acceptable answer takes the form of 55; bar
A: 8.5; bar
